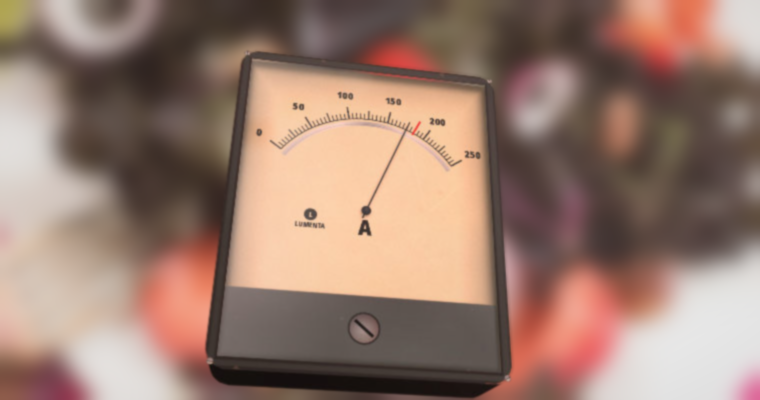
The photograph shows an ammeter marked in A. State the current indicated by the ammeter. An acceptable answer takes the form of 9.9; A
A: 175; A
